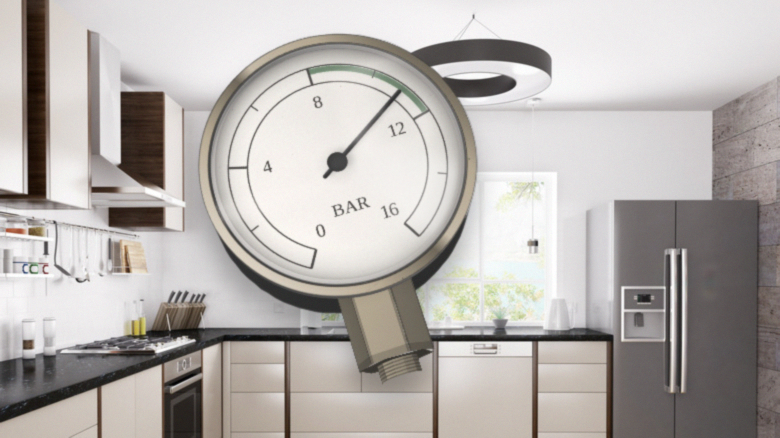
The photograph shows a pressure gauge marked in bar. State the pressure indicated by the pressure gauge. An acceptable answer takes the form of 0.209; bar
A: 11; bar
